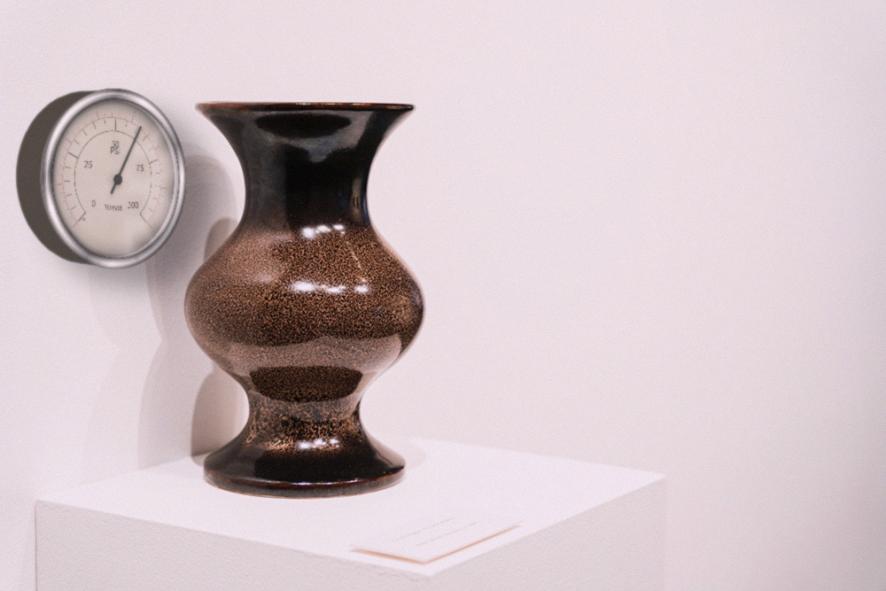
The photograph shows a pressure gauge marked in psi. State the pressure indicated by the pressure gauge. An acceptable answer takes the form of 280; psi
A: 60; psi
